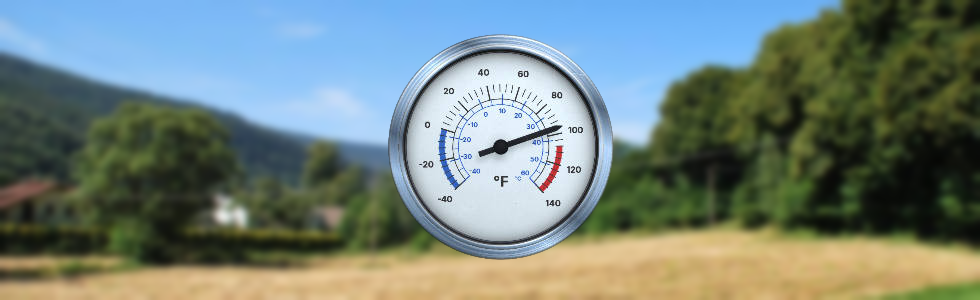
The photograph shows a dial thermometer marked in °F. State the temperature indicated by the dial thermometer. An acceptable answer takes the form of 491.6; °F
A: 96; °F
